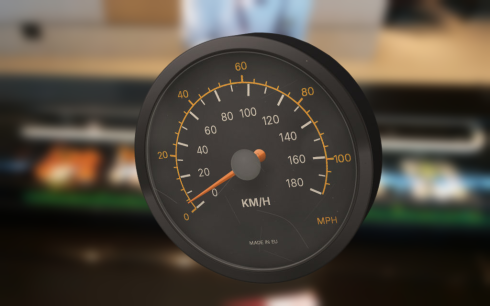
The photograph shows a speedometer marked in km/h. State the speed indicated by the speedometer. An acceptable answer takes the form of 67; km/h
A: 5; km/h
